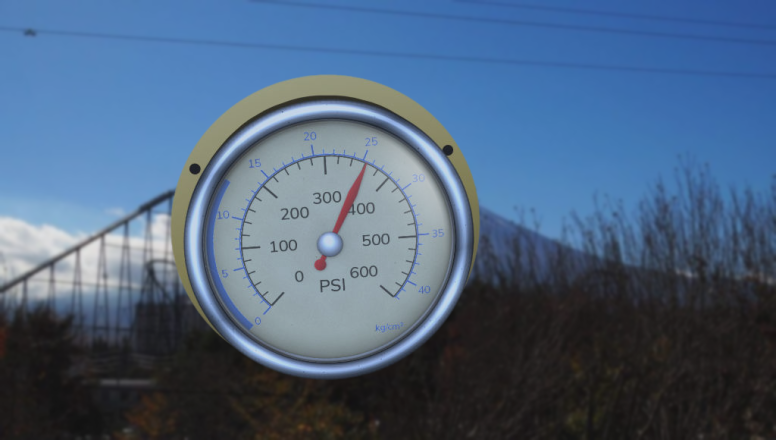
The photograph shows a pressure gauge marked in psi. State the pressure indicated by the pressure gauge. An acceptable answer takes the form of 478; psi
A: 360; psi
